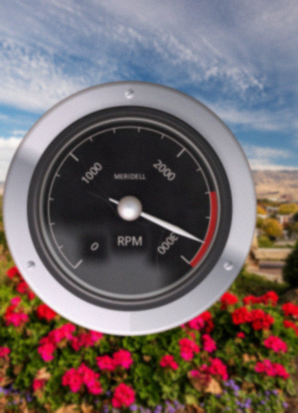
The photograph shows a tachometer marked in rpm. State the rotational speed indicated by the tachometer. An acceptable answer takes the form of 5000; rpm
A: 2800; rpm
